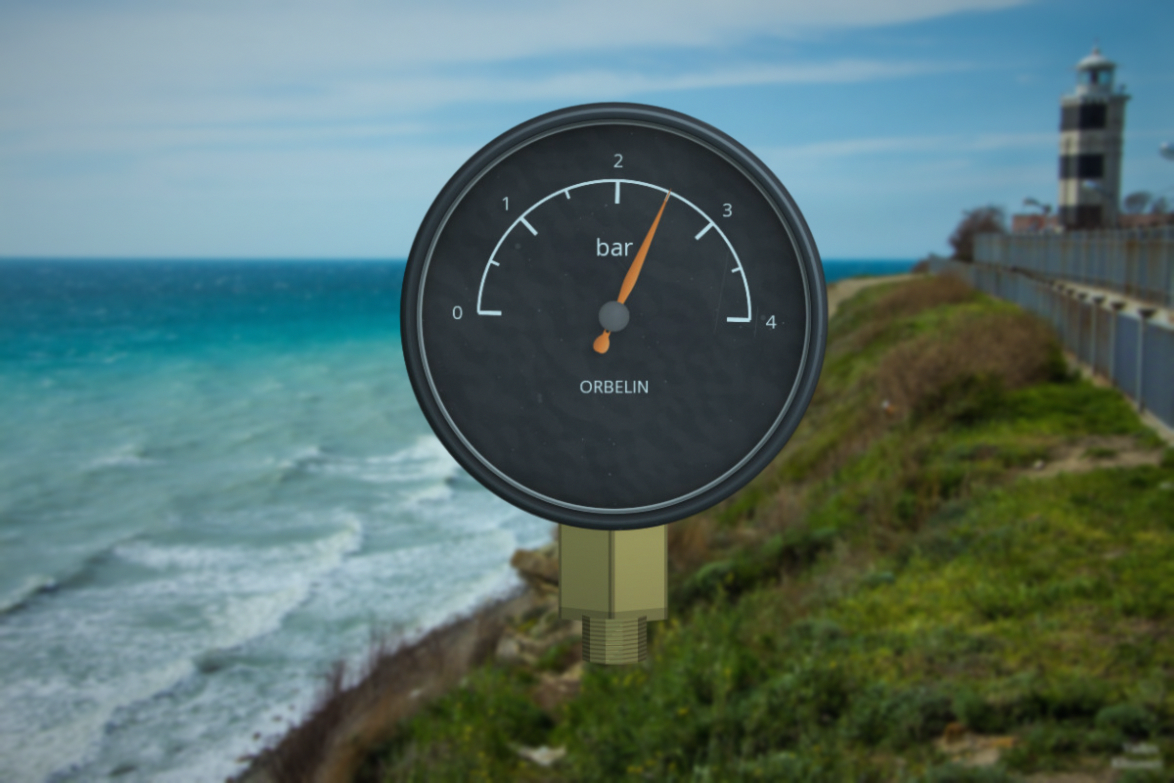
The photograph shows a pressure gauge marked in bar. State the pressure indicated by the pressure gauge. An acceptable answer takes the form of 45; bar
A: 2.5; bar
